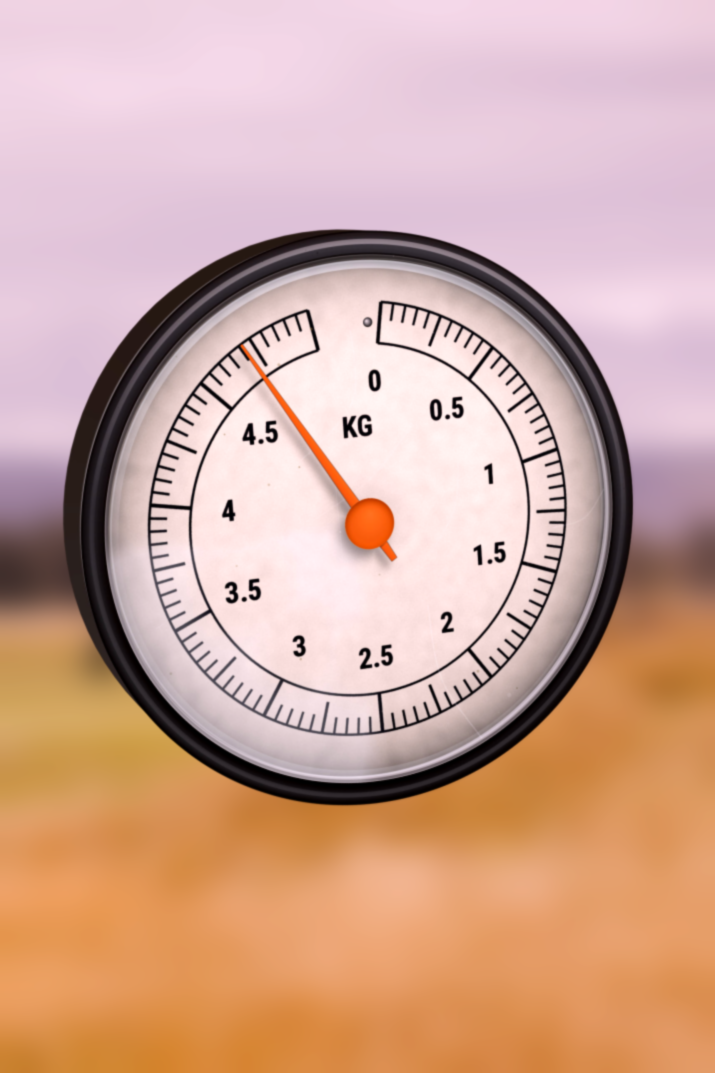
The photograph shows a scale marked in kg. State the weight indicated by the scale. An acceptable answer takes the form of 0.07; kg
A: 4.7; kg
